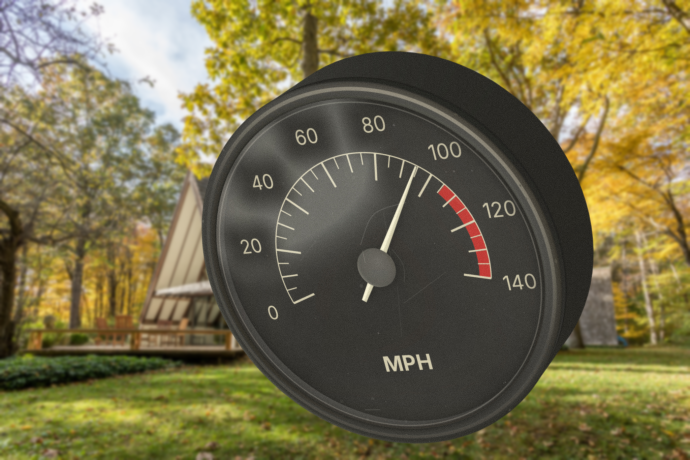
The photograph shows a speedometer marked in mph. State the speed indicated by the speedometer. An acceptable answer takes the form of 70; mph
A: 95; mph
